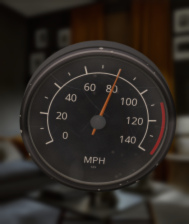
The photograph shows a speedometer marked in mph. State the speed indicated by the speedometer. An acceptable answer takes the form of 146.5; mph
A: 80; mph
